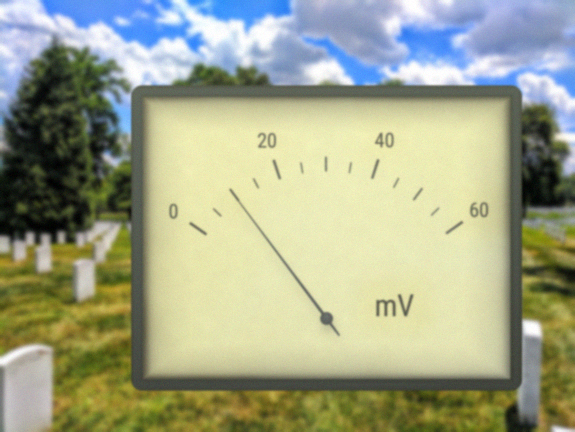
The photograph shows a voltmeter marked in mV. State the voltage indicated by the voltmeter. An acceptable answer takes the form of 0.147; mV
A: 10; mV
